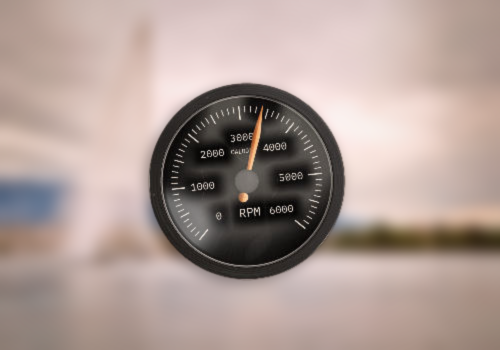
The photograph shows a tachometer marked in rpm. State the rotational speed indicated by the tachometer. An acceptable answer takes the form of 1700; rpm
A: 3400; rpm
